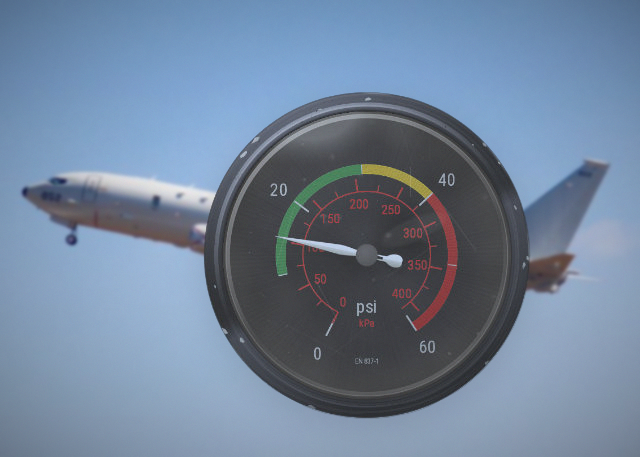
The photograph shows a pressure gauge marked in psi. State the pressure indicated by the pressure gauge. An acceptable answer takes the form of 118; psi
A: 15; psi
